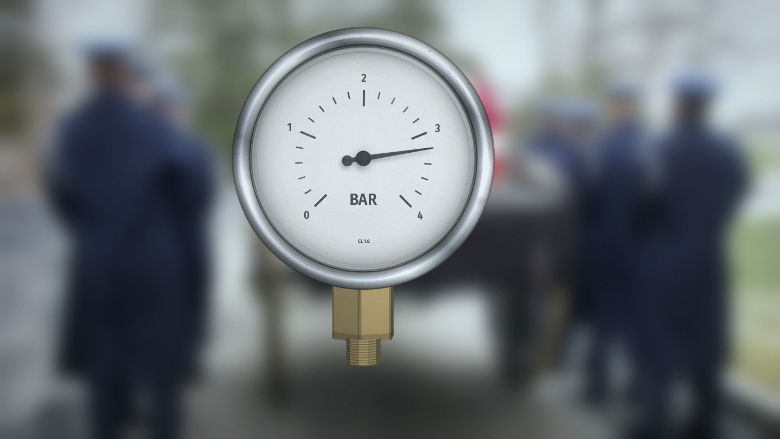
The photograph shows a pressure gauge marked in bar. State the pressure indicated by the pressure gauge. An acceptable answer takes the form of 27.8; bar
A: 3.2; bar
